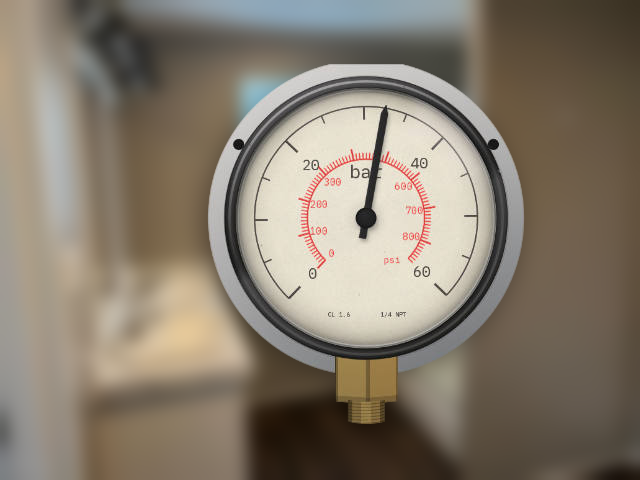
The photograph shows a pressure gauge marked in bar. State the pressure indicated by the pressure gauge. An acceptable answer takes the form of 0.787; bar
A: 32.5; bar
